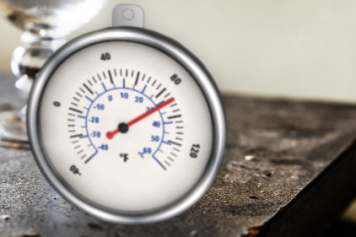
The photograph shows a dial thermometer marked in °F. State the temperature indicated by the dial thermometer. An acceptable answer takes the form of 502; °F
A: 88; °F
